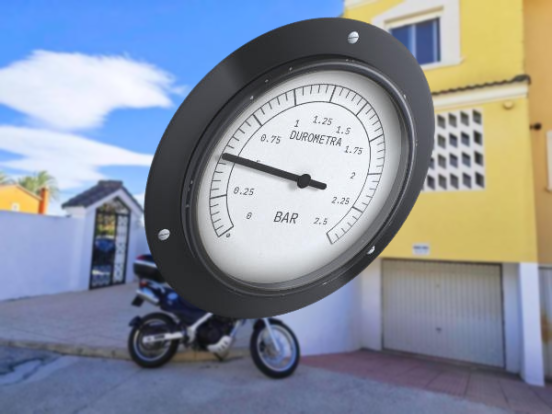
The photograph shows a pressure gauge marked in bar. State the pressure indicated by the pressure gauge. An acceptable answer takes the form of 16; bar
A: 0.5; bar
